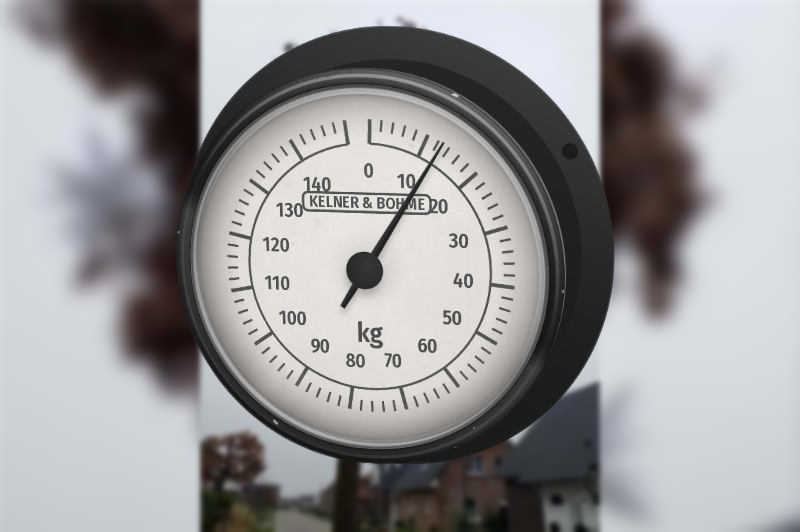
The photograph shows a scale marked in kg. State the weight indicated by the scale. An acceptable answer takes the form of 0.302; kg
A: 13; kg
